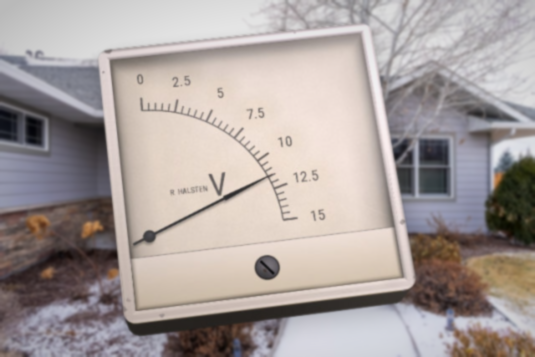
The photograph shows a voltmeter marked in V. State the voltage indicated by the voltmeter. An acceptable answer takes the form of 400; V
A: 11.5; V
